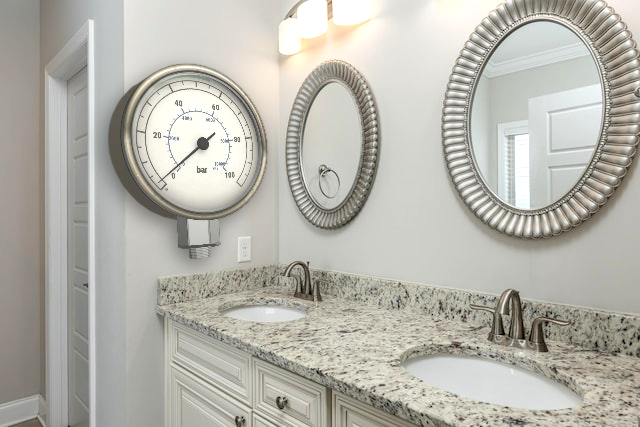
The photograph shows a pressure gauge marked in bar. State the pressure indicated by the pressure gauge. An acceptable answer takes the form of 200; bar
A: 2.5; bar
